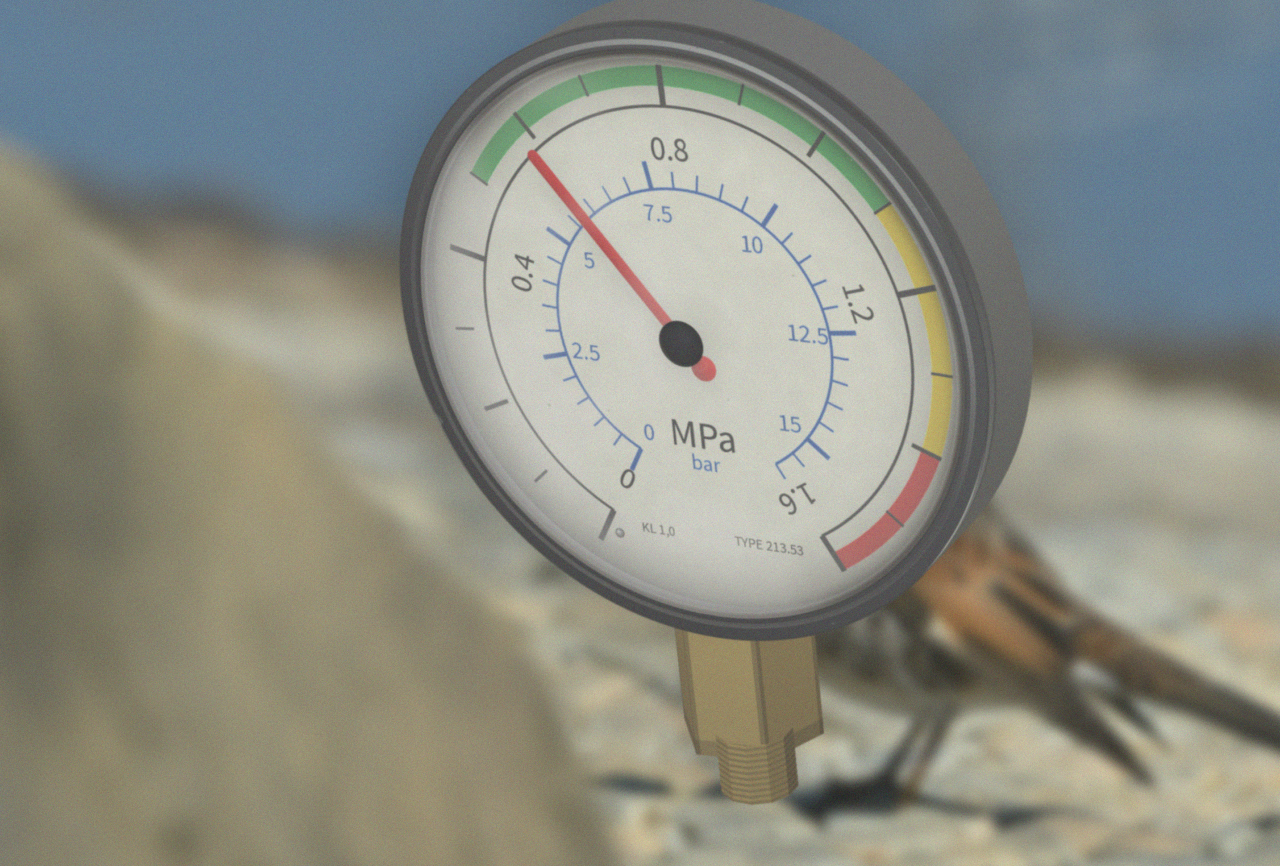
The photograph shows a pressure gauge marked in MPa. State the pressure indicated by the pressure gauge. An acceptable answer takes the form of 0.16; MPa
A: 0.6; MPa
